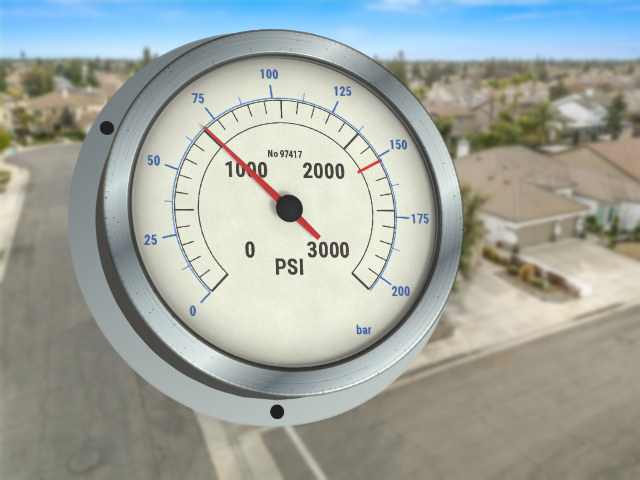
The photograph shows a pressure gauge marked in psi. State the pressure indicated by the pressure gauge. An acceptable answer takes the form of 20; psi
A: 1000; psi
